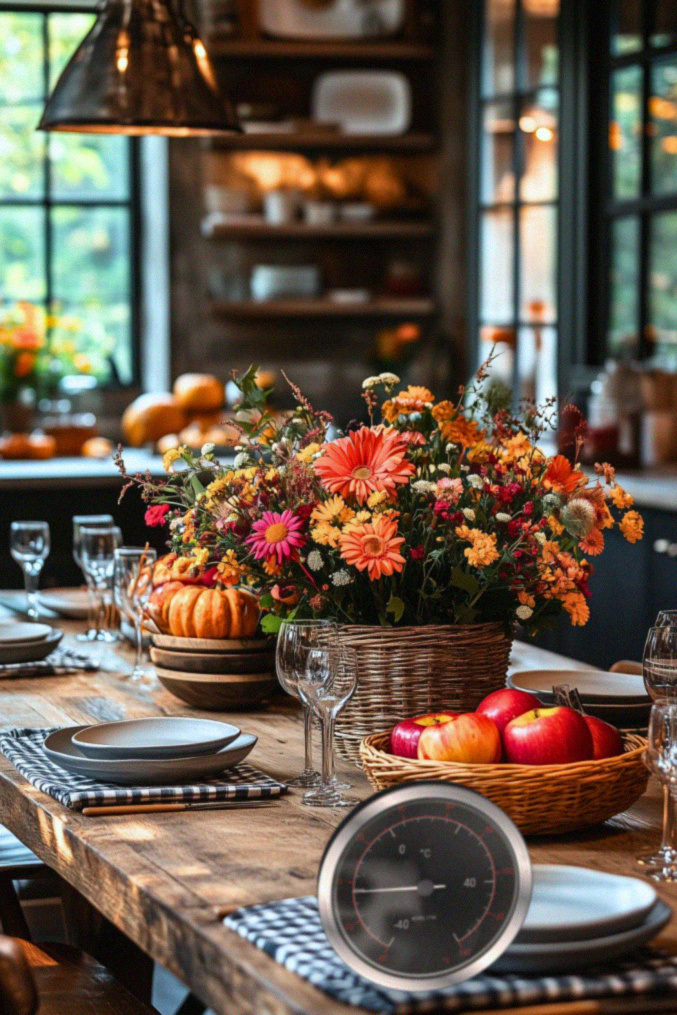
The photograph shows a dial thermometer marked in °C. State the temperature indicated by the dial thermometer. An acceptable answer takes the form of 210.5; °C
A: -20; °C
